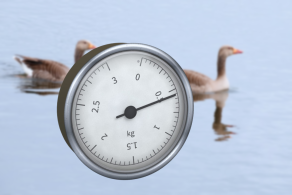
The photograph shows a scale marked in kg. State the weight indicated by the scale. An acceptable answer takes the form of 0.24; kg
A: 0.55; kg
